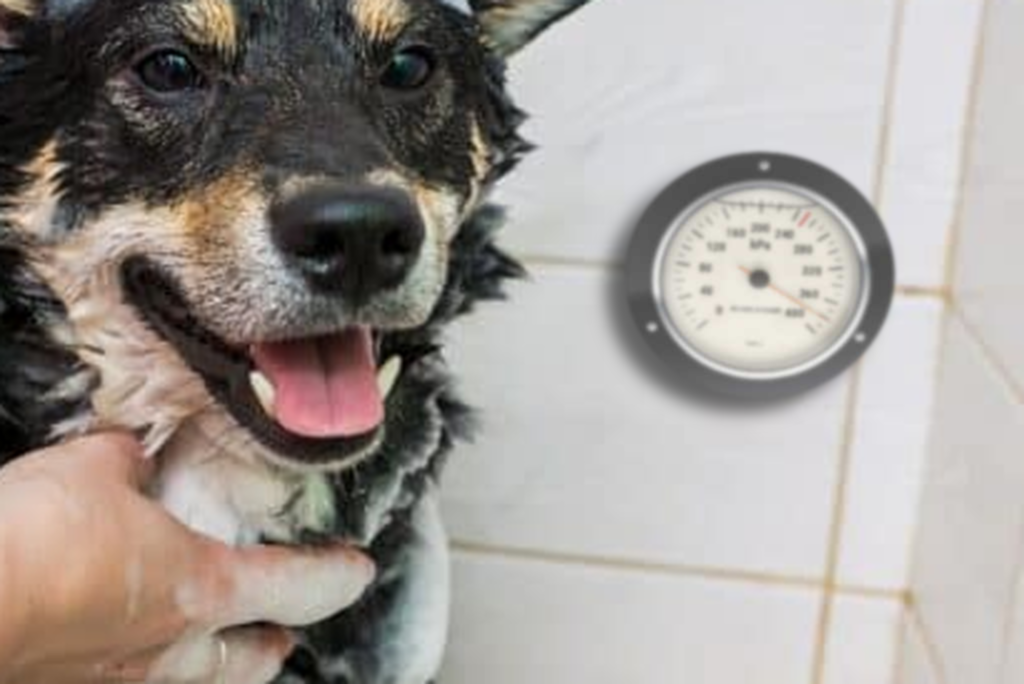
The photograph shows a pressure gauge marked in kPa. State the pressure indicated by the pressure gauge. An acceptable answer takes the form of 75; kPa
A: 380; kPa
